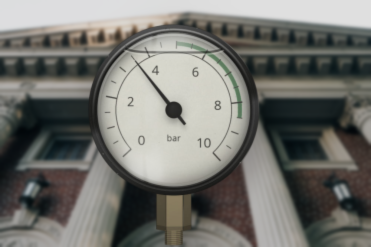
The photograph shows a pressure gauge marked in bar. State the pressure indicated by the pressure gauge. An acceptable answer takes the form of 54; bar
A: 3.5; bar
